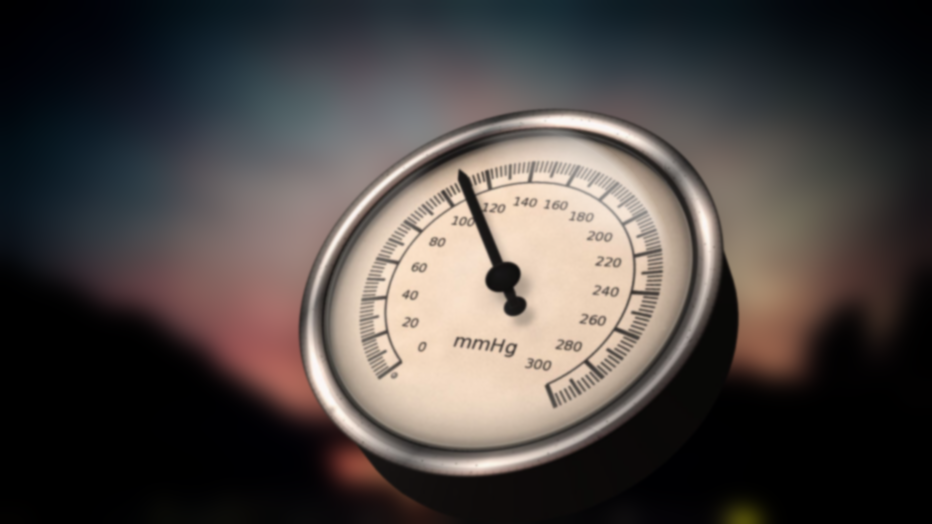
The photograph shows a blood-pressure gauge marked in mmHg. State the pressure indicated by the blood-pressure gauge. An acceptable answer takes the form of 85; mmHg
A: 110; mmHg
